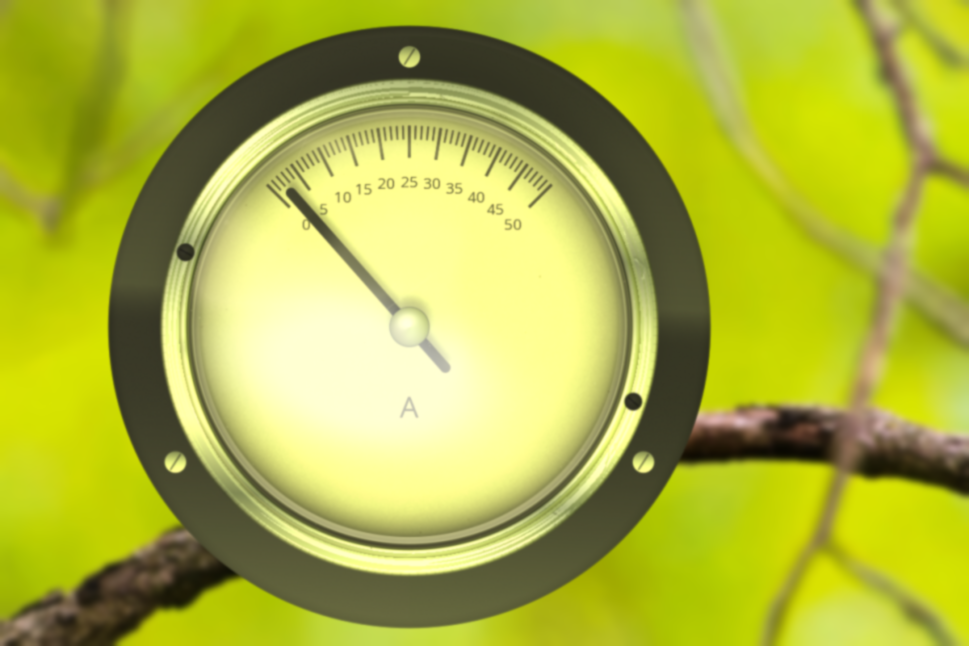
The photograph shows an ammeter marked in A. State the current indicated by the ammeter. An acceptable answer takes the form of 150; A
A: 2; A
